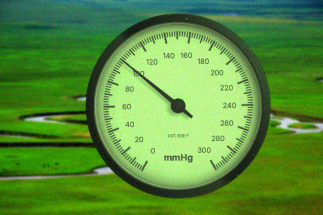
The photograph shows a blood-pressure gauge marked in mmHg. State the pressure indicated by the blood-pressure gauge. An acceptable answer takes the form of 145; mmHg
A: 100; mmHg
